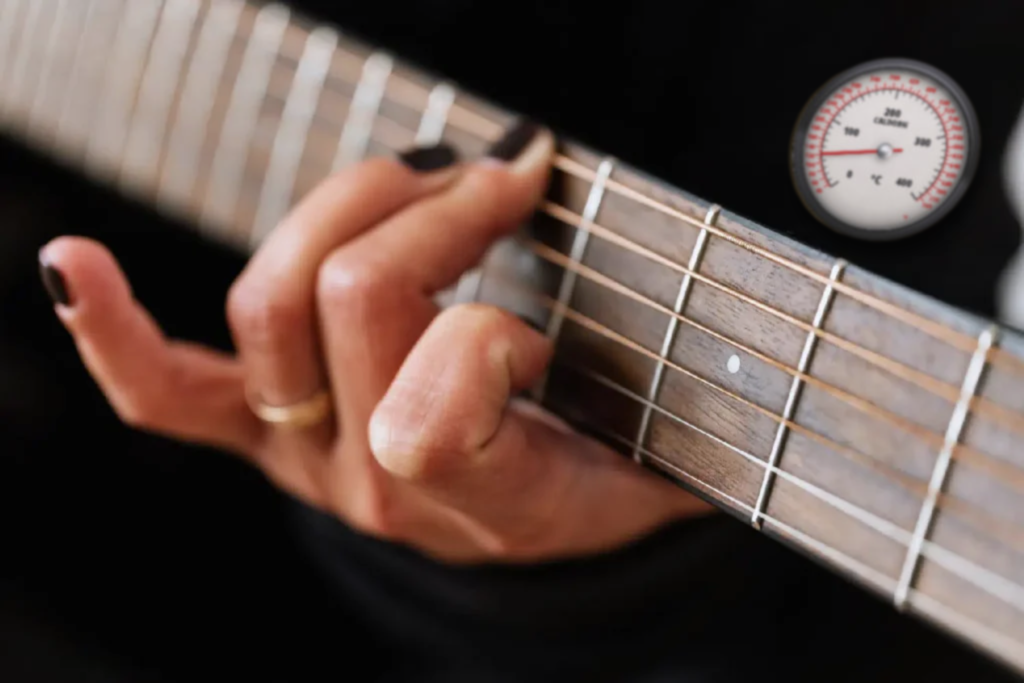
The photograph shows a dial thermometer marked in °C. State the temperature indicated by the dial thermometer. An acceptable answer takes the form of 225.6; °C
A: 50; °C
